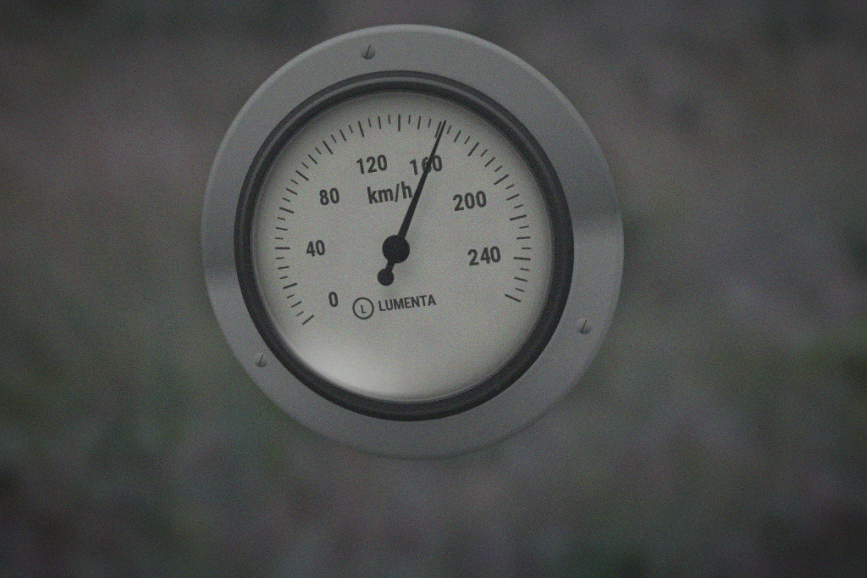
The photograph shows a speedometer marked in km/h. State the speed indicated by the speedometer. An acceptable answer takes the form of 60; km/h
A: 162.5; km/h
